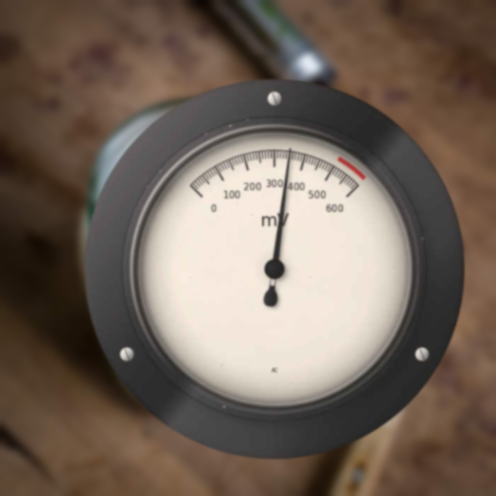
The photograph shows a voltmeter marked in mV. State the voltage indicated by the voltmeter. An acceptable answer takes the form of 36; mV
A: 350; mV
